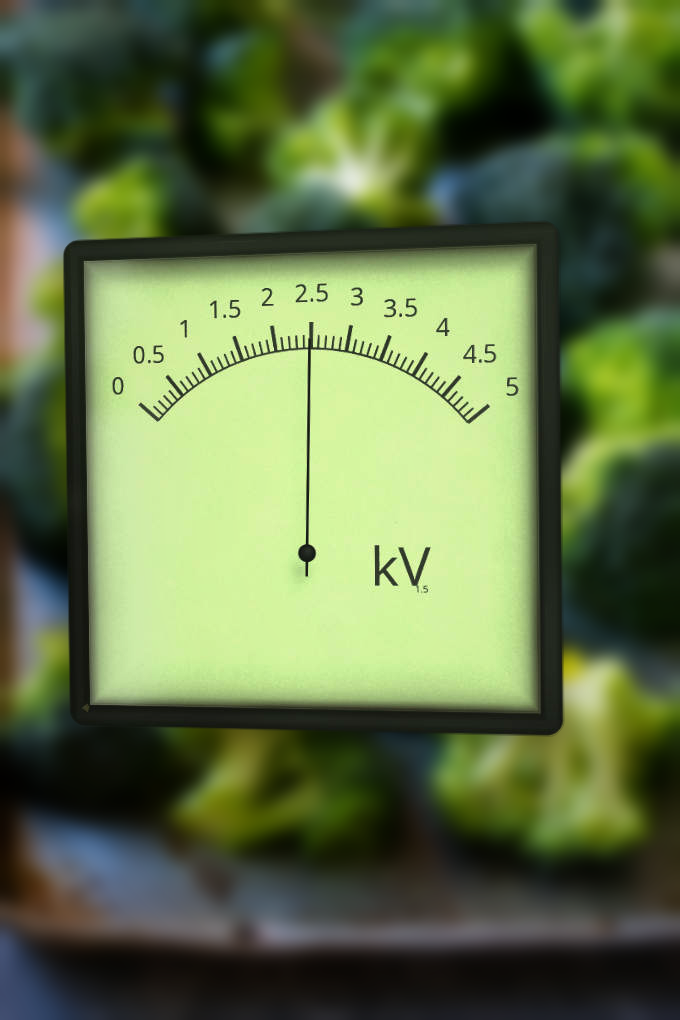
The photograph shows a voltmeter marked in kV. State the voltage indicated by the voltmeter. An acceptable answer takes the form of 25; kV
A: 2.5; kV
